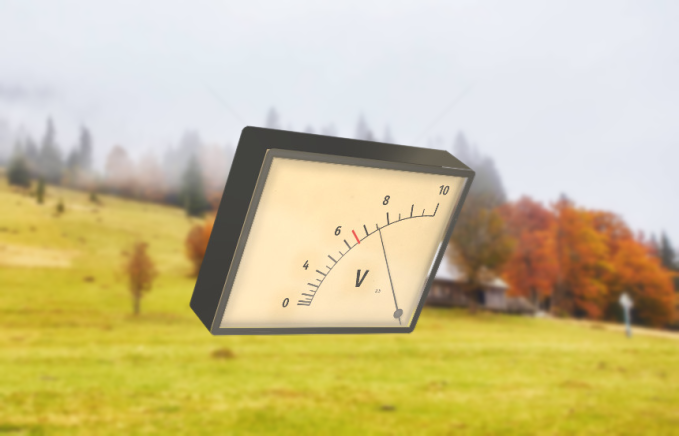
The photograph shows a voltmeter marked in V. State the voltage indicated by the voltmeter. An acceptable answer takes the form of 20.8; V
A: 7.5; V
